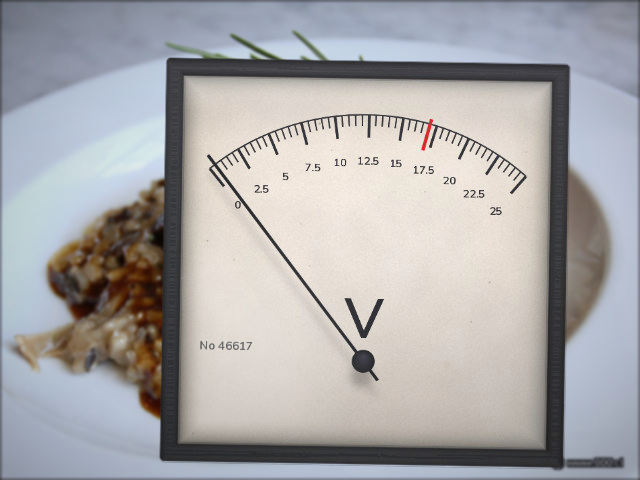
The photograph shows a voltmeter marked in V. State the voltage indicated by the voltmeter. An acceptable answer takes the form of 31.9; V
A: 0.5; V
